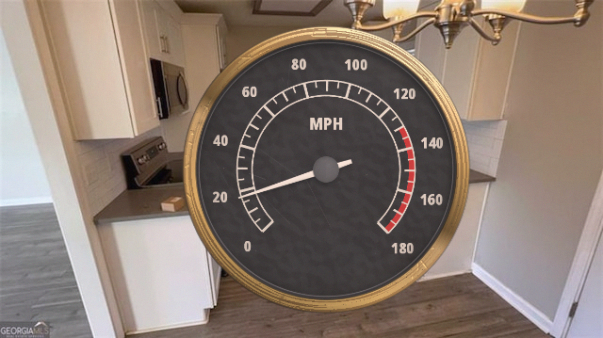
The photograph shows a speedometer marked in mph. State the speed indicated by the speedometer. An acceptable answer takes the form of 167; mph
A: 17.5; mph
